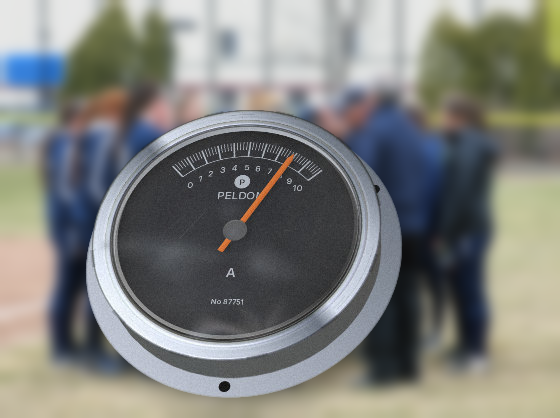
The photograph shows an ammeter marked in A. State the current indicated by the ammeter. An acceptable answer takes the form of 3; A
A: 8; A
